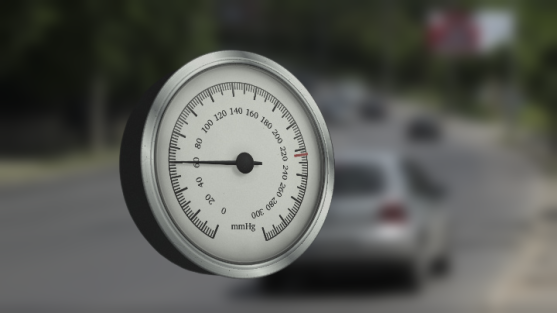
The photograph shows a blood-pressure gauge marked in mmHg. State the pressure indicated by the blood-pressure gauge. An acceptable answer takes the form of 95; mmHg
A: 60; mmHg
